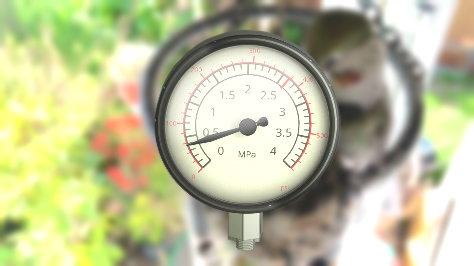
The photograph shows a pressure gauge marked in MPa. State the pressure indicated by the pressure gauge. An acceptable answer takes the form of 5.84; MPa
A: 0.4; MPa
